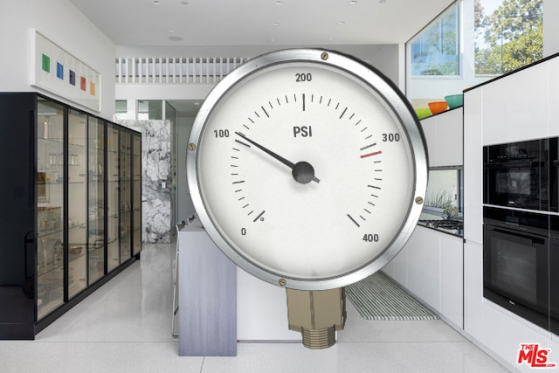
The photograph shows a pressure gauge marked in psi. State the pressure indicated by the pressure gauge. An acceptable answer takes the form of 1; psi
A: 110; psi
